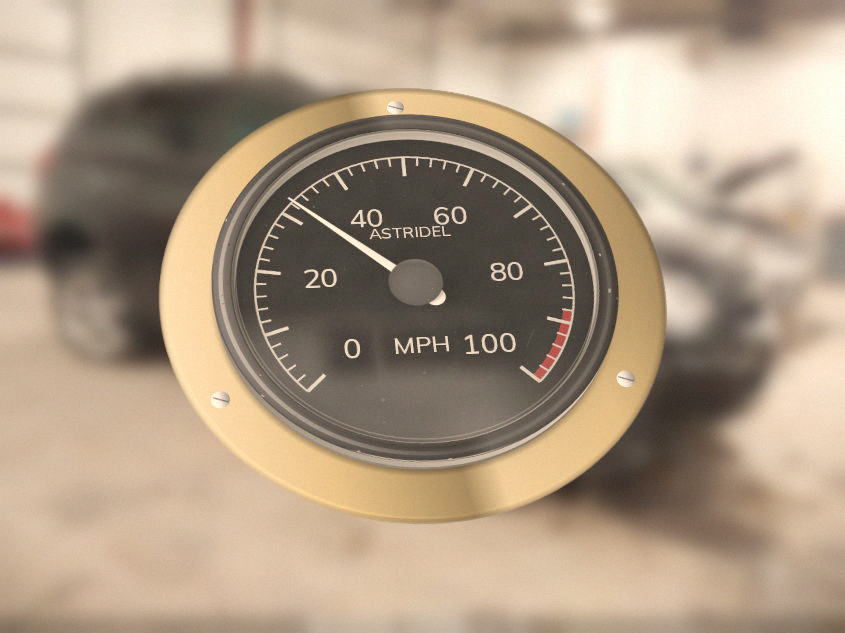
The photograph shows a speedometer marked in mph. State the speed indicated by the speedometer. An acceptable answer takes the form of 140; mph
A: 32; mph
